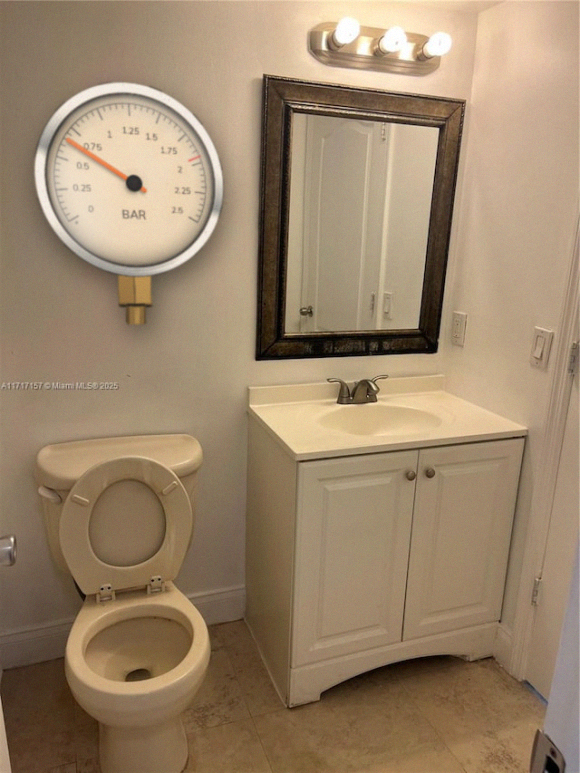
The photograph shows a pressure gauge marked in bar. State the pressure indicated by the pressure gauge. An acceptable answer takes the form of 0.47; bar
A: 0.65; bar
